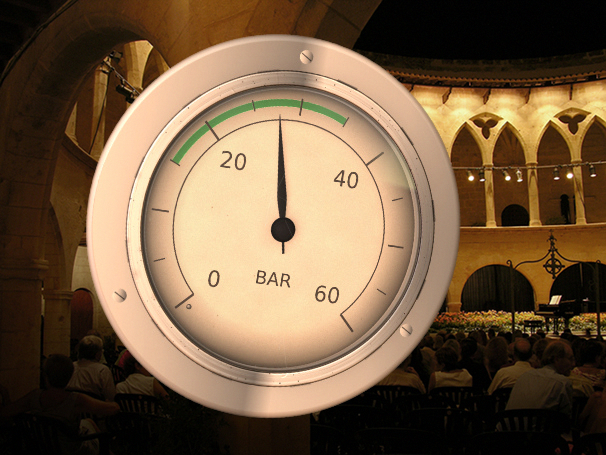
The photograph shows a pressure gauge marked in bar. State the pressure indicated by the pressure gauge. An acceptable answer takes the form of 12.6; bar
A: 27.5; bar
